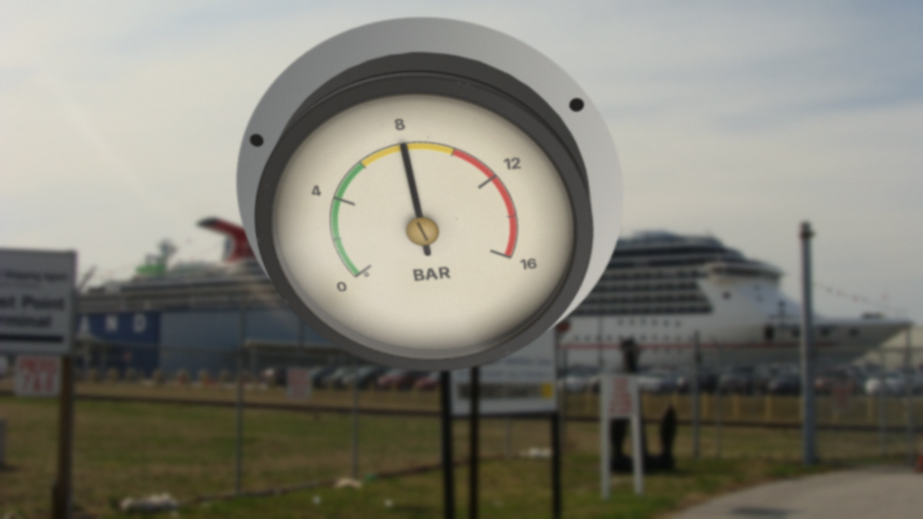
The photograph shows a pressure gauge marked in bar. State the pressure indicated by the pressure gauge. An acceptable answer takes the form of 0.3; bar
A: 8; bar
